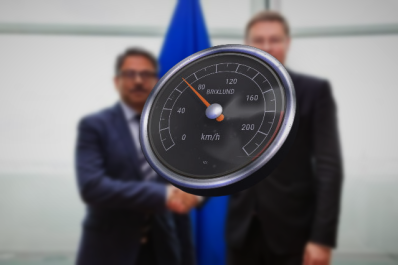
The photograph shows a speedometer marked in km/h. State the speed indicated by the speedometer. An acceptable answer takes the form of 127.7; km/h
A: 70; km/h
